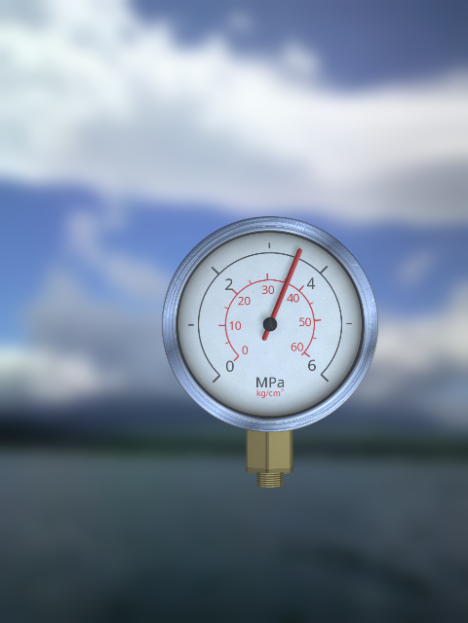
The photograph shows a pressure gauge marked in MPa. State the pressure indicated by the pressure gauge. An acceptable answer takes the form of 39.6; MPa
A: 3.5; MPa
